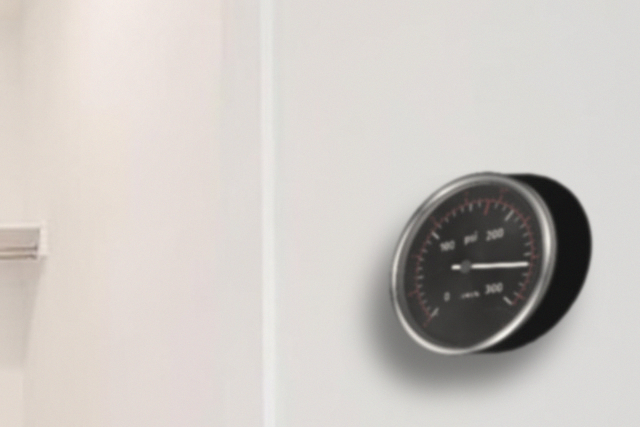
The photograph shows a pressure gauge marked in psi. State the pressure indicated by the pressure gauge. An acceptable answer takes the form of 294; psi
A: 260; psi
